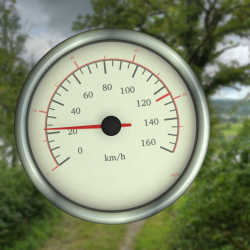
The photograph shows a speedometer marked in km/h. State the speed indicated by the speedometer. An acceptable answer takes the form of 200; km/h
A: 22.5; km/h
